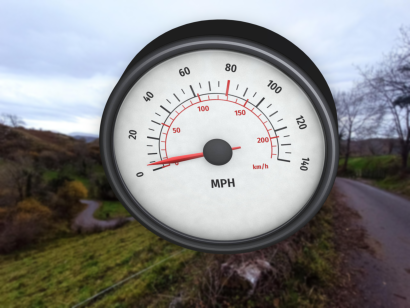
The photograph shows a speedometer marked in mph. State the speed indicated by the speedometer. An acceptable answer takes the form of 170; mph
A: 5; mph
